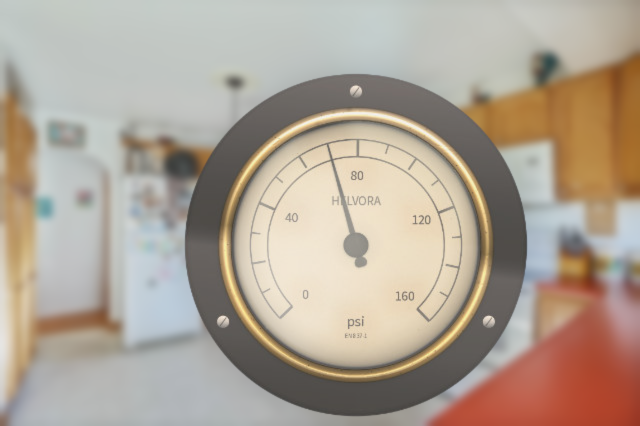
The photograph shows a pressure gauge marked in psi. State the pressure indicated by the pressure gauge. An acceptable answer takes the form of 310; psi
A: 70; psi
